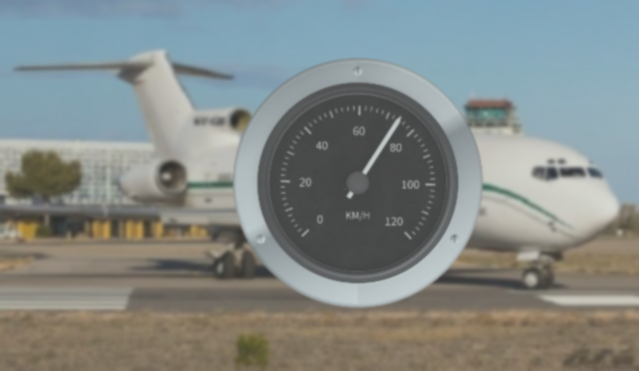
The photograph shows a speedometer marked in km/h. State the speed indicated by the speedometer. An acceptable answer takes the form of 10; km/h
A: 74; km/h
